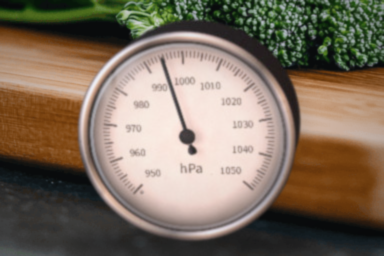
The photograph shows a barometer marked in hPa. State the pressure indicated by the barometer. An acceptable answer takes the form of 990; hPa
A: 995; hPa
